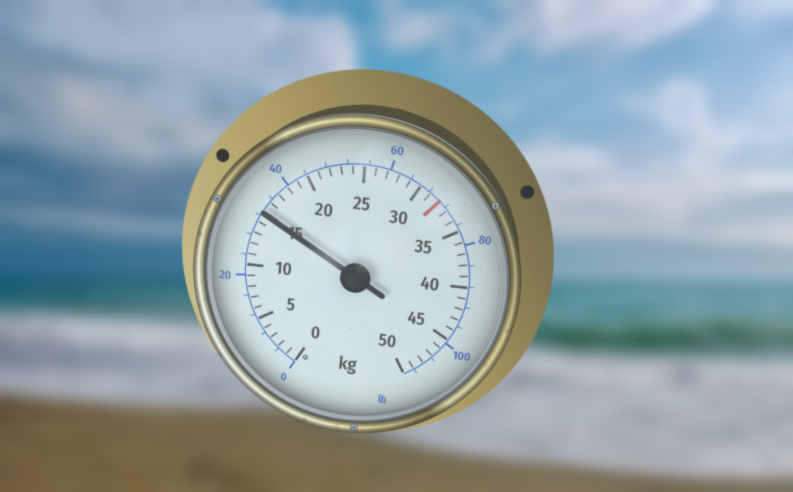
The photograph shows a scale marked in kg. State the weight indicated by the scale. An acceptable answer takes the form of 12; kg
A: 15; kg
